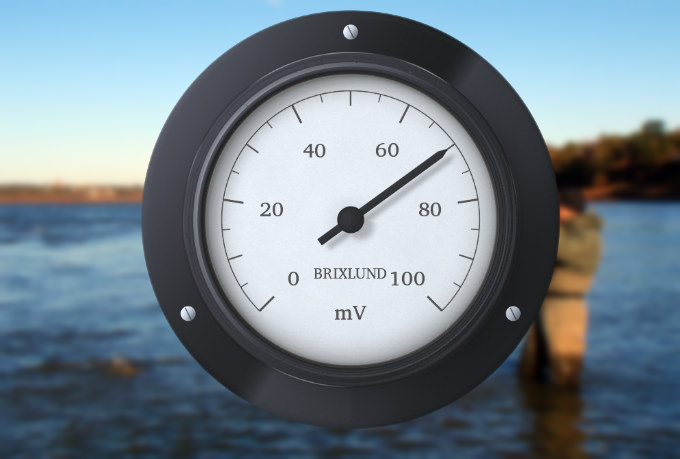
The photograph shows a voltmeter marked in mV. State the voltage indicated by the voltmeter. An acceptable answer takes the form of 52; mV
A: 70; mV
